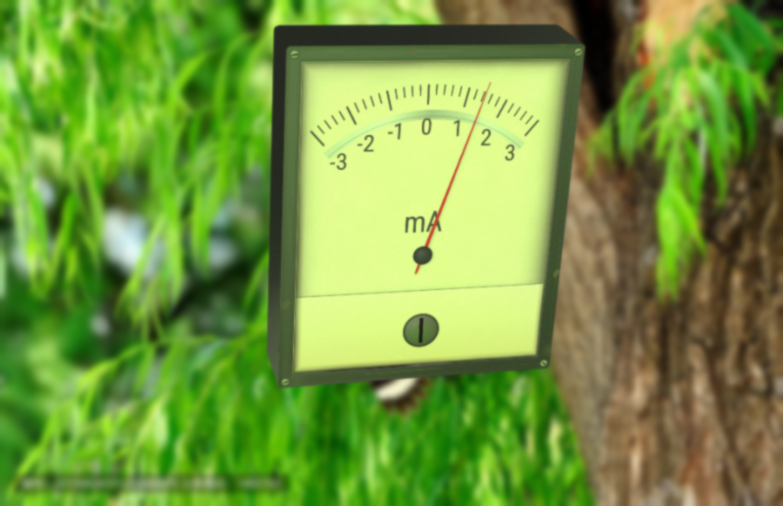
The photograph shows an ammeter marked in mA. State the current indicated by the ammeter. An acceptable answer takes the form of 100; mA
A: 1.4; mA
